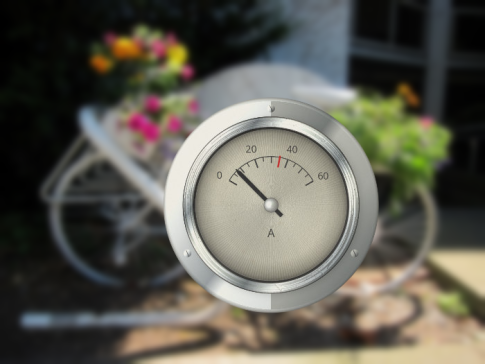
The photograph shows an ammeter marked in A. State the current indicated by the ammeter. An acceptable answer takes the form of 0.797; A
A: 7.5; A
